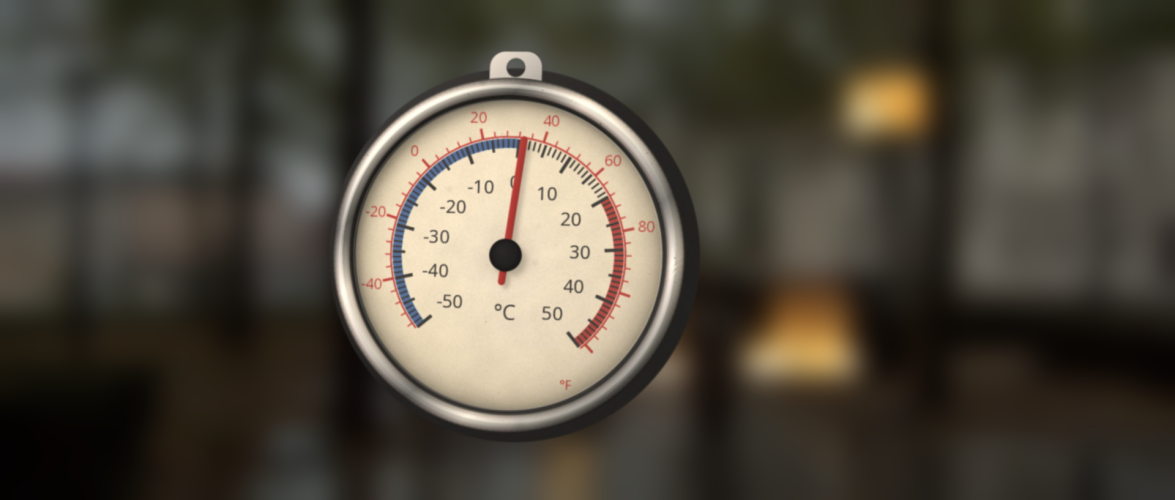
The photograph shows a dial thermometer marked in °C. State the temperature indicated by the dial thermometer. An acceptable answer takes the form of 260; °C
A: 1; °C
